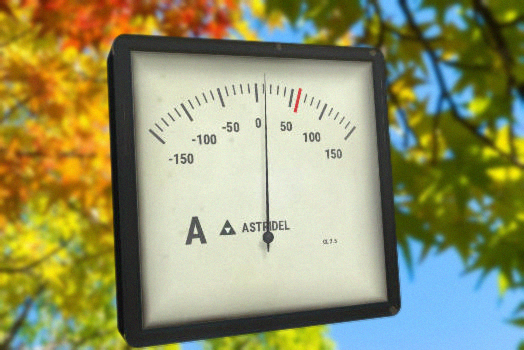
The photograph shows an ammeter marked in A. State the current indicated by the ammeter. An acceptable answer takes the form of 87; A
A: 10; A
